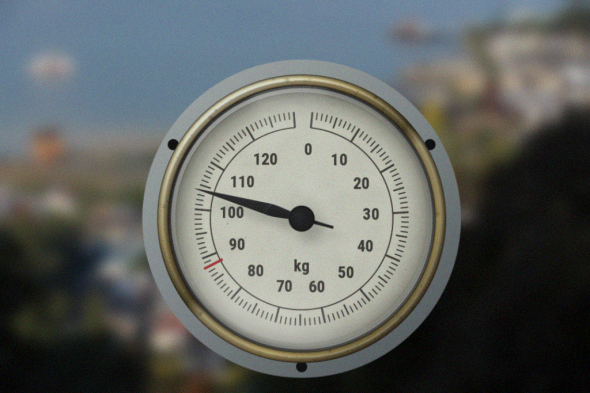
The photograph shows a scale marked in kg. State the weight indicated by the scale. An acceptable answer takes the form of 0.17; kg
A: 104; kg
